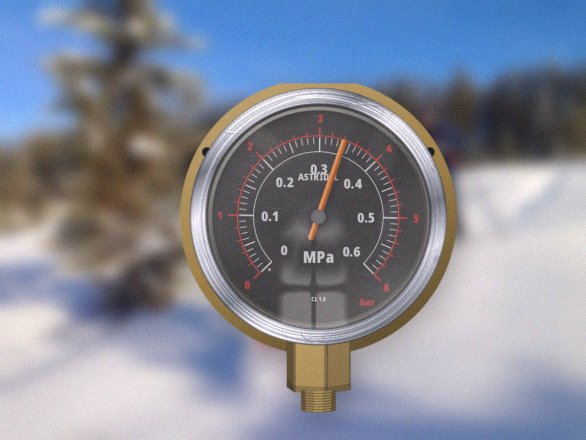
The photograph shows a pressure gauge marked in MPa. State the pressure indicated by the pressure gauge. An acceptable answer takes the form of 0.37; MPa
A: 0.34; MPa
